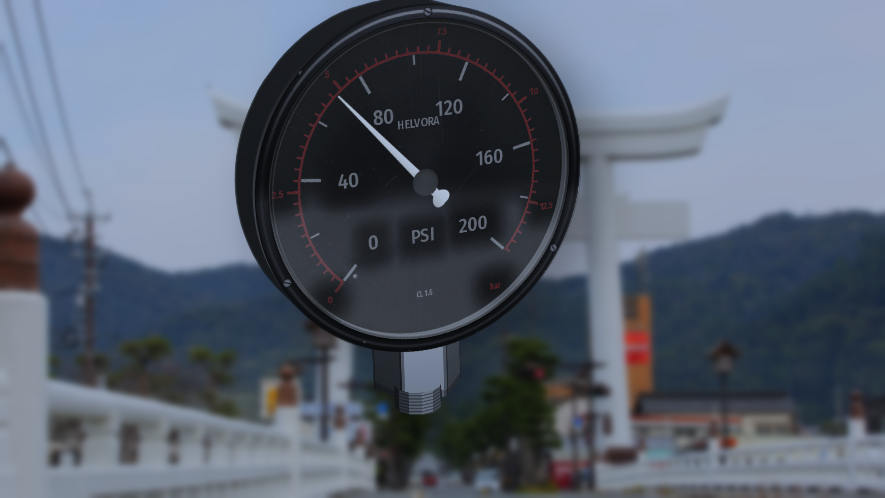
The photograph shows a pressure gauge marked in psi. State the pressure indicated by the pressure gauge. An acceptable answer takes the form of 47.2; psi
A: 70; psi
